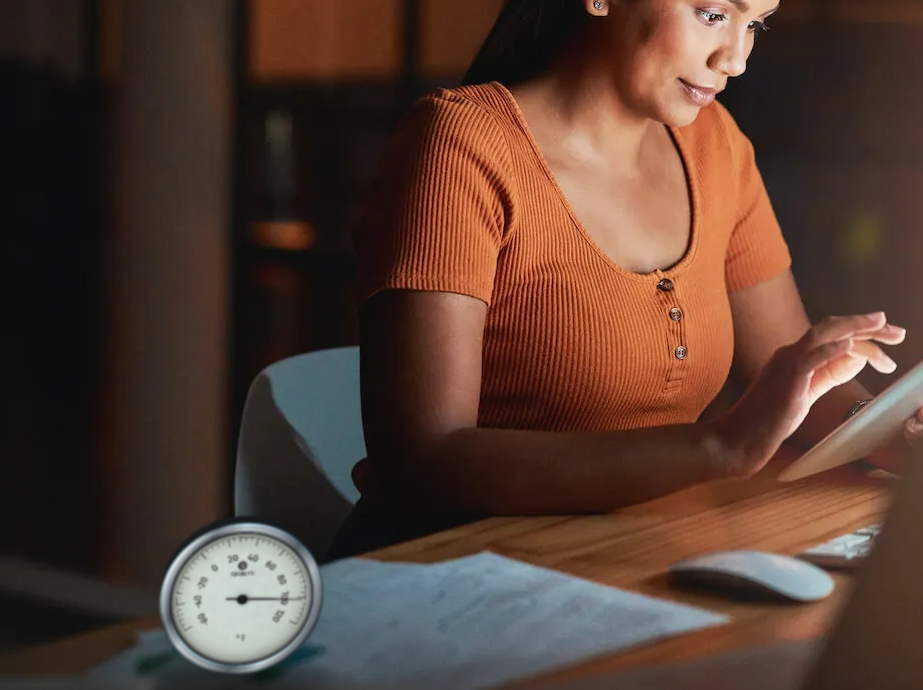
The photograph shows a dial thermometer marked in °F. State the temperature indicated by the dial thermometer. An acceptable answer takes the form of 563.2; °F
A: 100; °F
